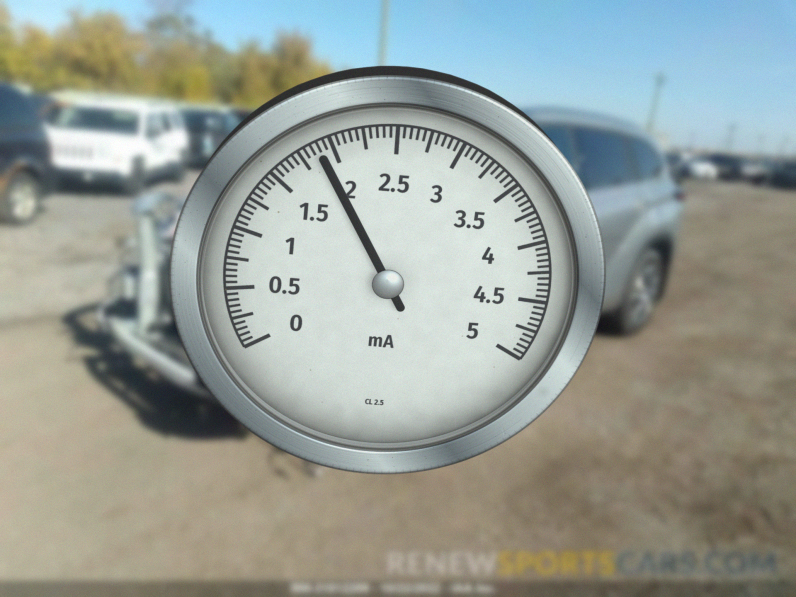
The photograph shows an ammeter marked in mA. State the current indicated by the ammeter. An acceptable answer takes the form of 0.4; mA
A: 1.9; mA
